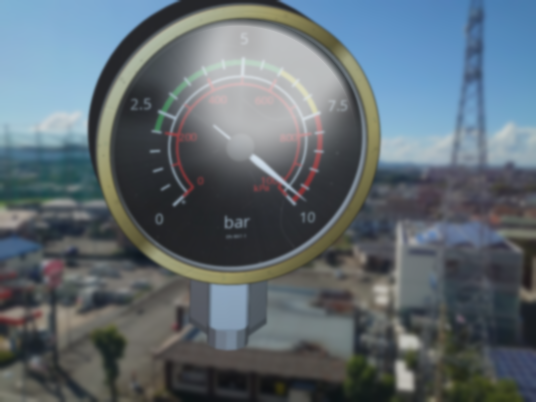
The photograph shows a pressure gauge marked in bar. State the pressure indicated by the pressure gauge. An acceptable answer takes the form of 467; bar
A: 9.75; bar
